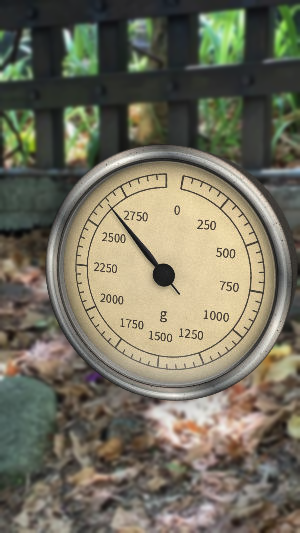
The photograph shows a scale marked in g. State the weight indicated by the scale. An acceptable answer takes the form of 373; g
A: 2650; g
